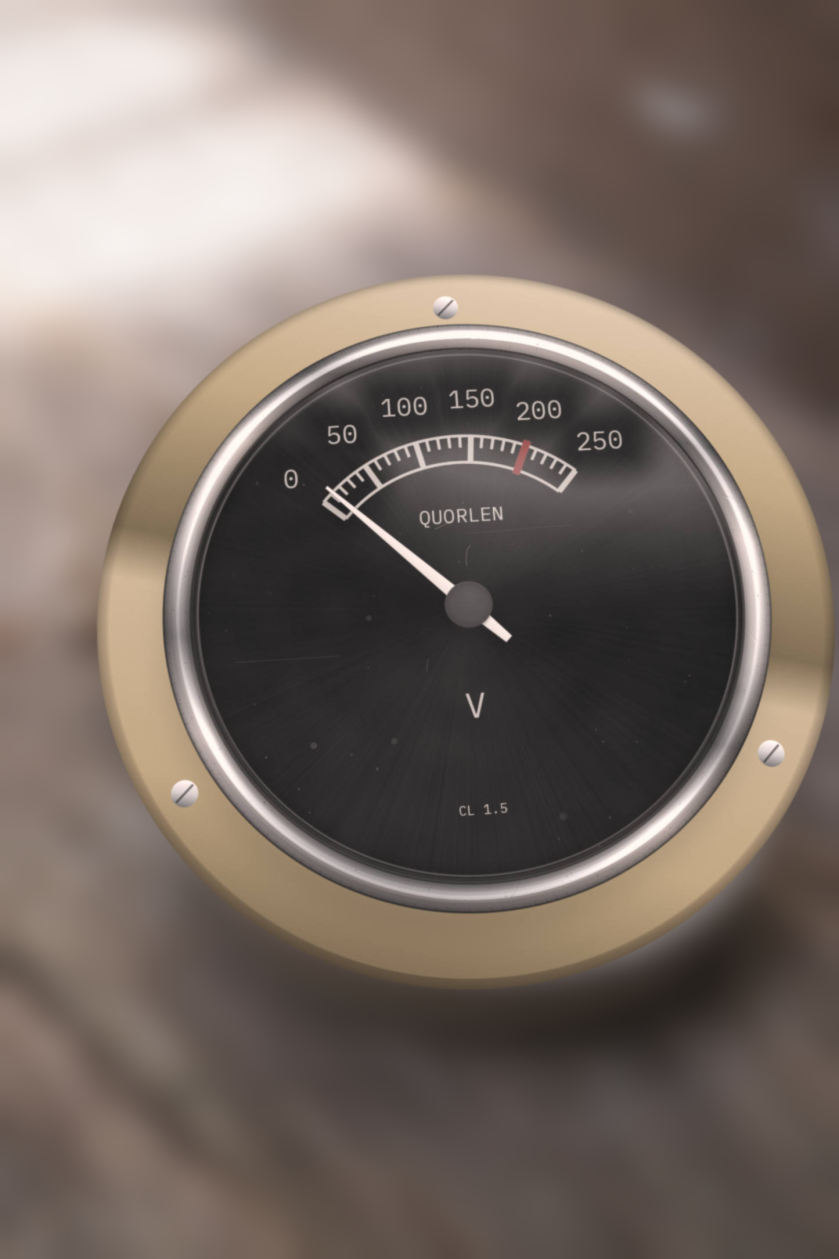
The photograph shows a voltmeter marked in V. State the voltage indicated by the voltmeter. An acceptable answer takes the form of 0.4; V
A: 10; V
